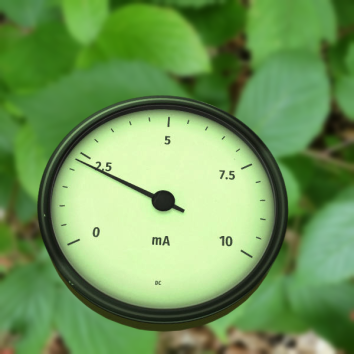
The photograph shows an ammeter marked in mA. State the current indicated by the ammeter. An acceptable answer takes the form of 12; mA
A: 2.25; mA
